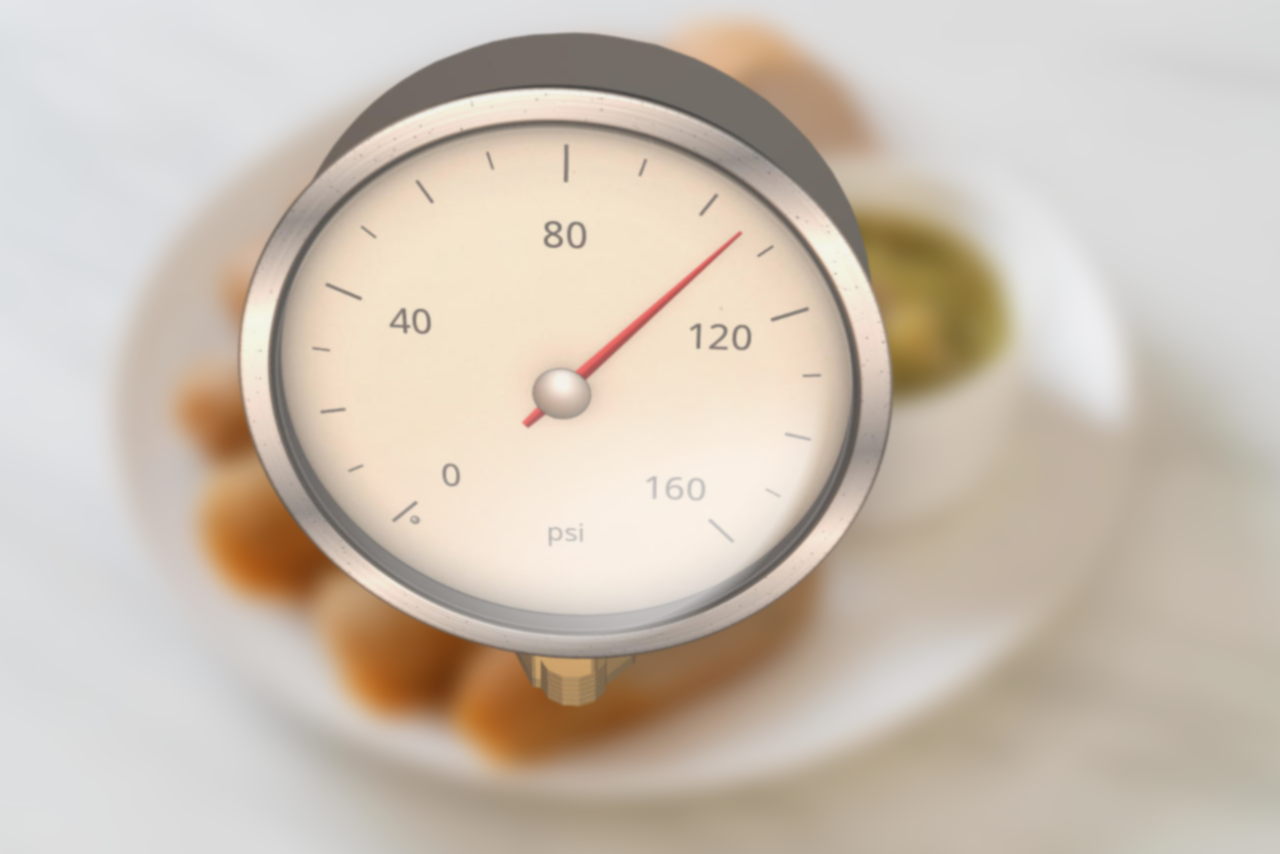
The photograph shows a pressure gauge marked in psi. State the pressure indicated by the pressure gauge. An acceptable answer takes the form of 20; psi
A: 105; psi
